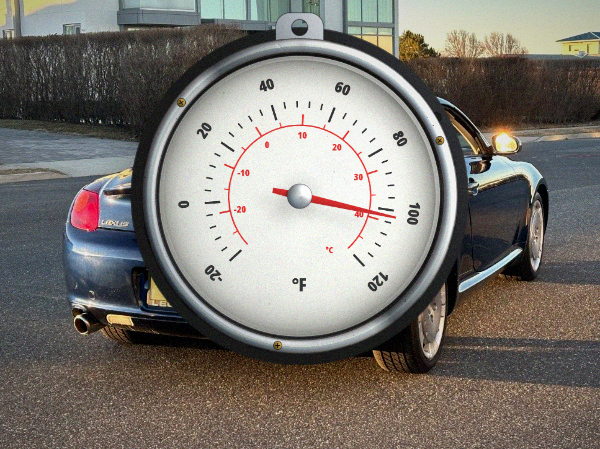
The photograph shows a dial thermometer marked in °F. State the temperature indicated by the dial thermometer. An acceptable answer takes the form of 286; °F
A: 102; °F
